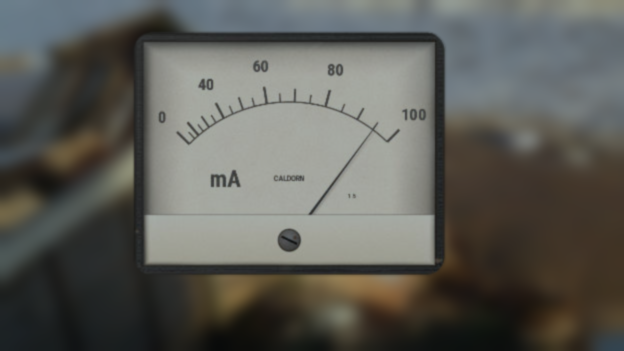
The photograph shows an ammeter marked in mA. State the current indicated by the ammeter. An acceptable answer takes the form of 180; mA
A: 95; mA
